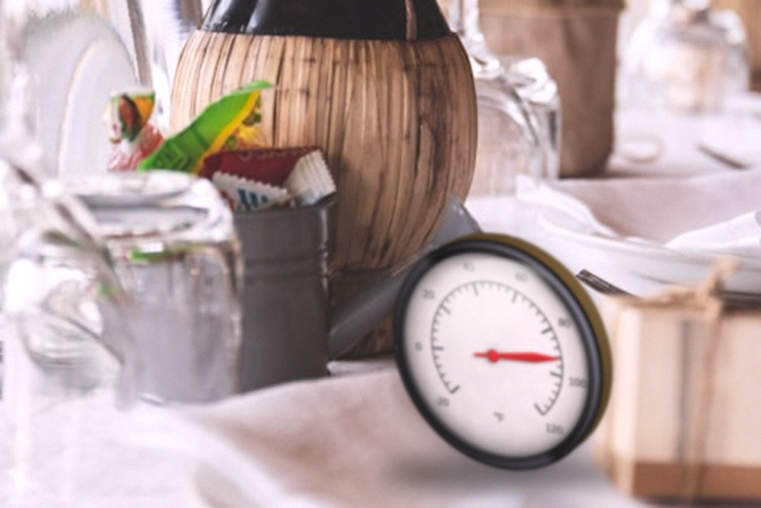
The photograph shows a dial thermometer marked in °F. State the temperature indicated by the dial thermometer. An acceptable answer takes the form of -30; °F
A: 92; °F
